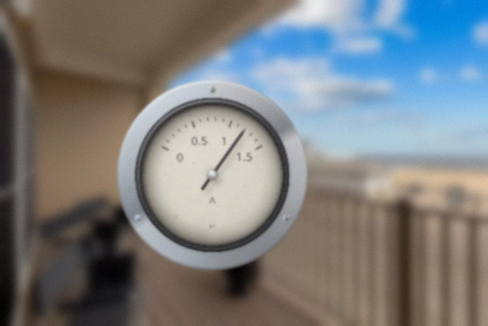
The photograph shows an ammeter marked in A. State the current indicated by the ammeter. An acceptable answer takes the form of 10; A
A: 1.2; A
